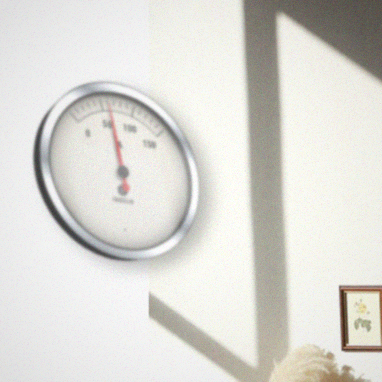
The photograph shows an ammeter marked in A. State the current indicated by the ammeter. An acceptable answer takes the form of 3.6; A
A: 60; A
